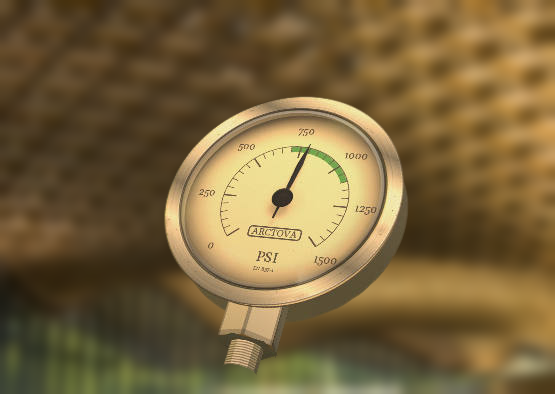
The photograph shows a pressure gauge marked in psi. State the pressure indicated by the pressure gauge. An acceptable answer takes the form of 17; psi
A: 800; psi
